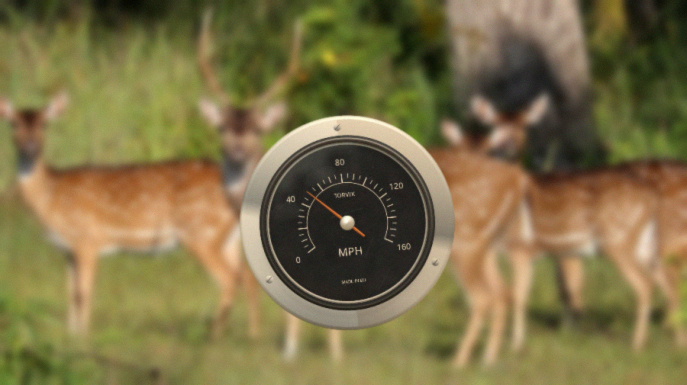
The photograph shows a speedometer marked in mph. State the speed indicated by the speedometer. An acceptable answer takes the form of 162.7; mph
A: 50; mph
